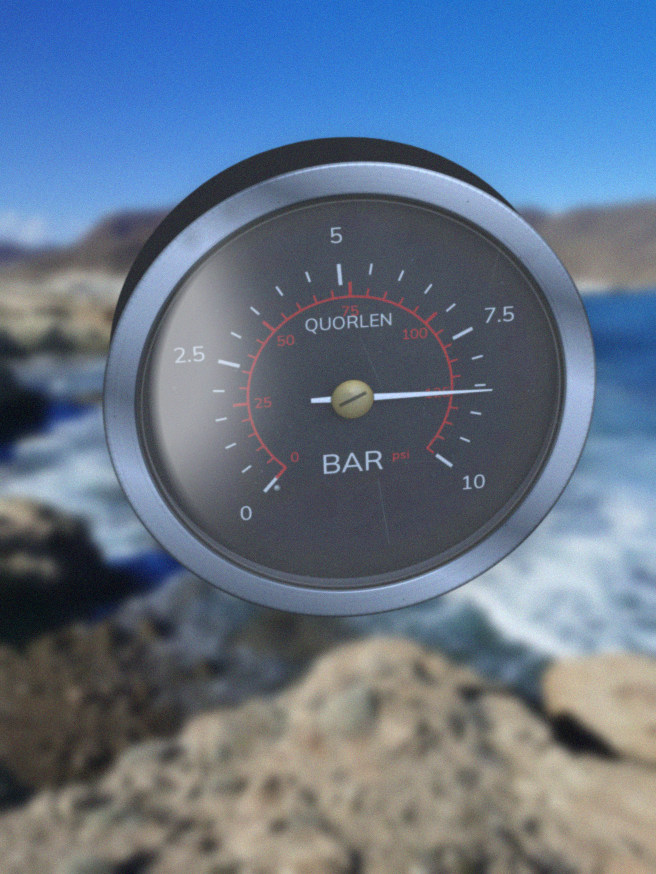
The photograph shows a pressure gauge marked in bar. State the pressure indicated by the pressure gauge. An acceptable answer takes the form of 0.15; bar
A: 8.5; bar
